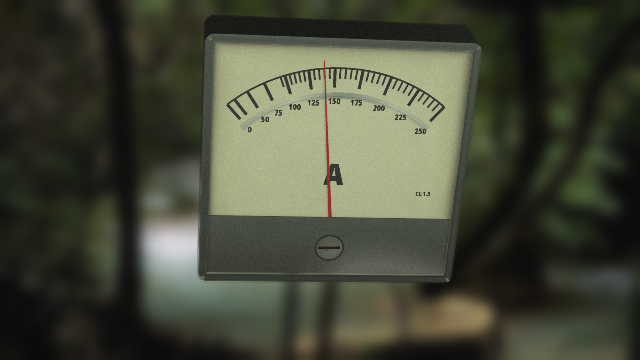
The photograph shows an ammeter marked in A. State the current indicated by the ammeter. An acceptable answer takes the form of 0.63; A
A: 140; A
